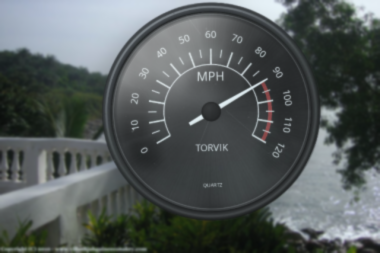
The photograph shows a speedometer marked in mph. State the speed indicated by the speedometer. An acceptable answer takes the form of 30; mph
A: 90; mph
